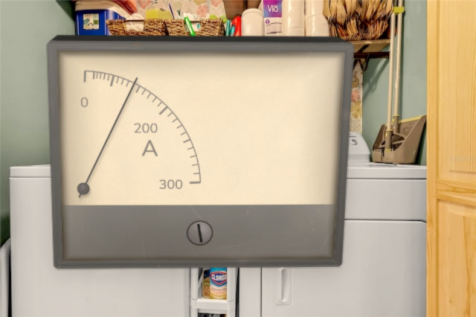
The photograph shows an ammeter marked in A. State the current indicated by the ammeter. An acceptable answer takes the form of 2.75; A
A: 140; A
